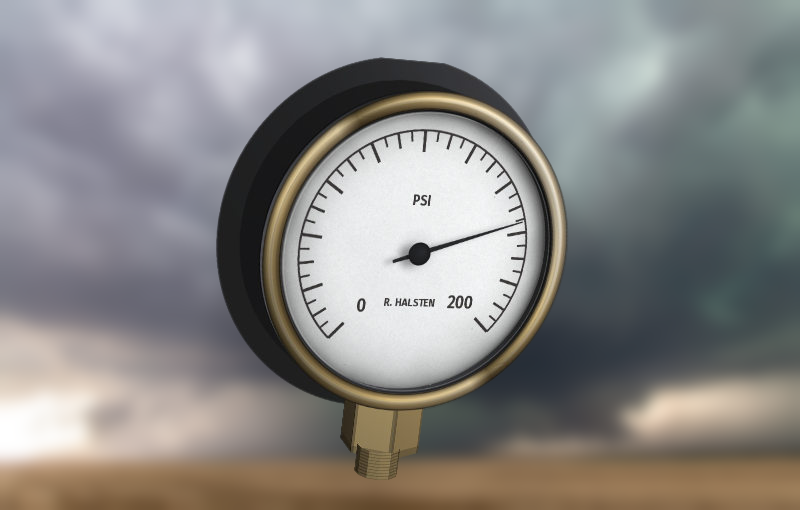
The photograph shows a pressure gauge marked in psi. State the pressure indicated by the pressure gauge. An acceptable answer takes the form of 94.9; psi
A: 155; psi
